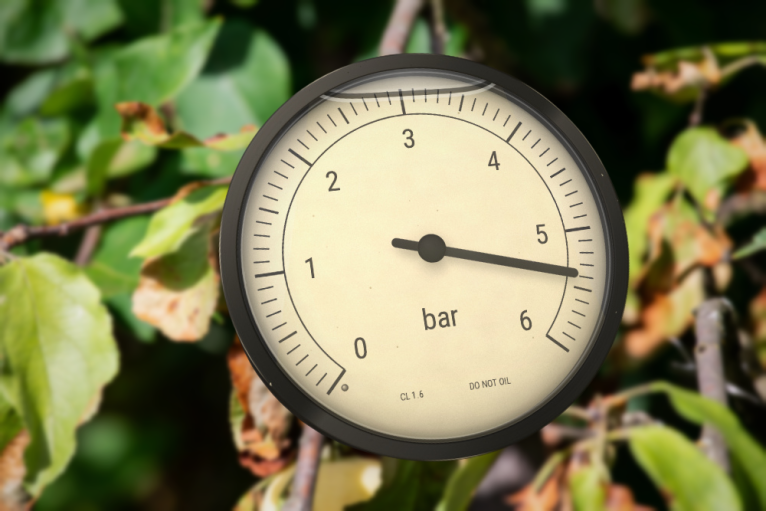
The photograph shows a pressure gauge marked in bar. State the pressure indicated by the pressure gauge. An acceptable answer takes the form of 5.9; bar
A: 5.4; bar
